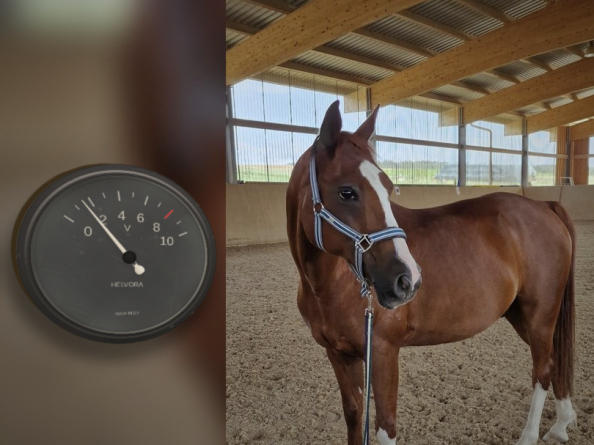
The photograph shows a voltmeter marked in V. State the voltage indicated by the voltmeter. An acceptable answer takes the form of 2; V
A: 1.5; V
